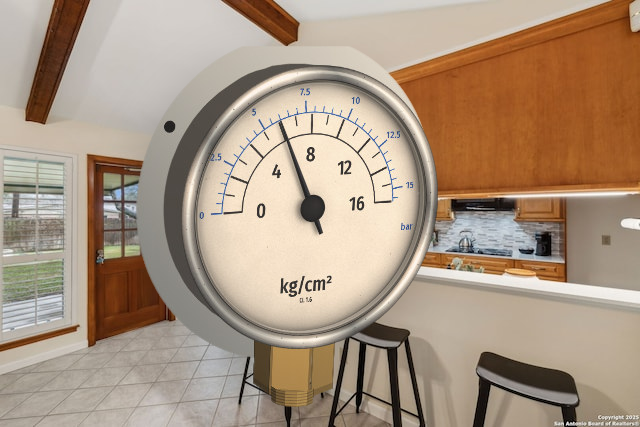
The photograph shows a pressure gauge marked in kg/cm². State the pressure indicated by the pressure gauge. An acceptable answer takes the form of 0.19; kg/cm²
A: 6; kg/cm²
